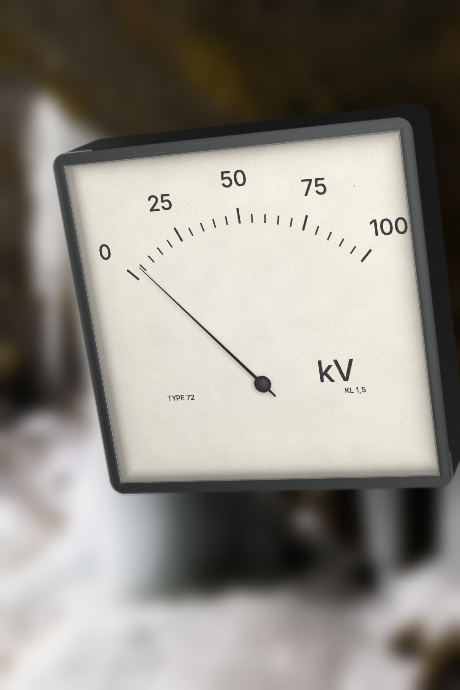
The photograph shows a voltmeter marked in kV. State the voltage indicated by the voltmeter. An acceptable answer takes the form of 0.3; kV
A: 5; kV
